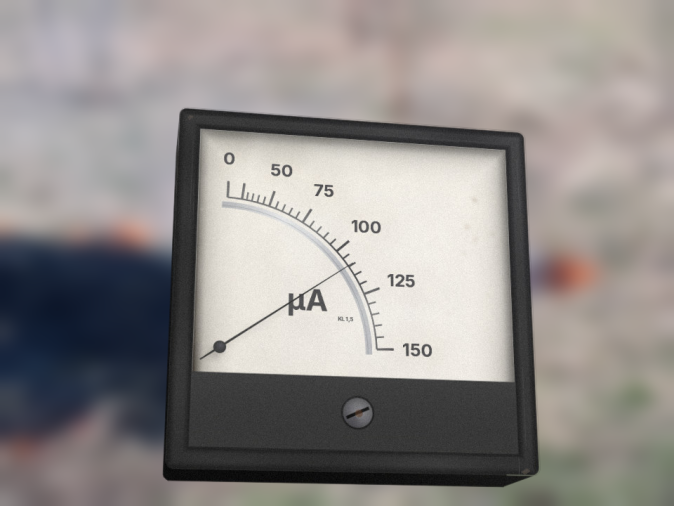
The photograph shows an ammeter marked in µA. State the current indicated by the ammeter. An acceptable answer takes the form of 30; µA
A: 110; µA
